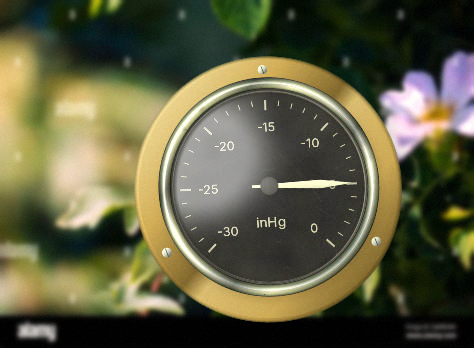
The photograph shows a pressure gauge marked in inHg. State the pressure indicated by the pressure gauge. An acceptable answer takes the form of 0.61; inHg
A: -5; inHg
